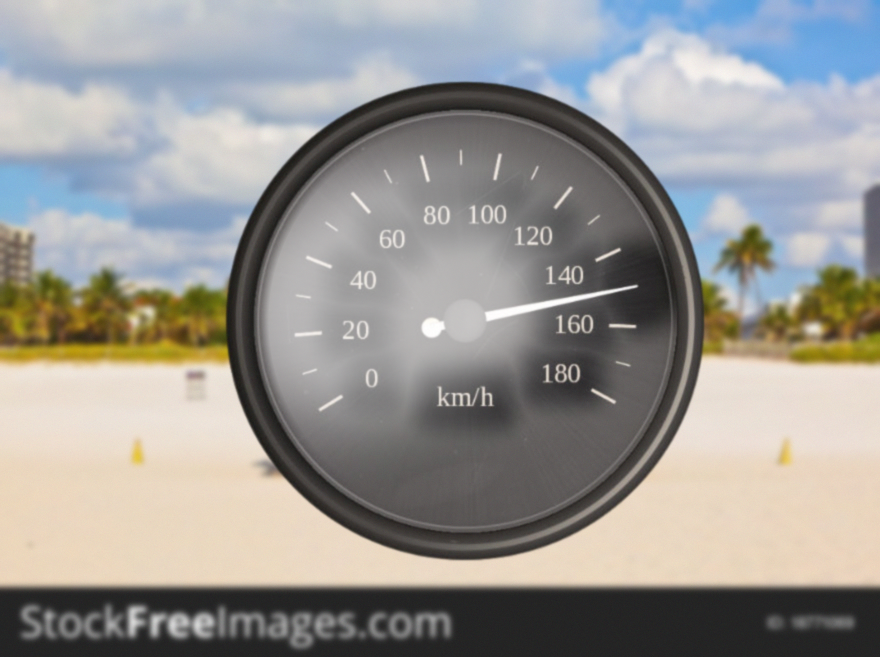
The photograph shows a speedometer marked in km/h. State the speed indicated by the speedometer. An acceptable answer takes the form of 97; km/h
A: 150; km/h
